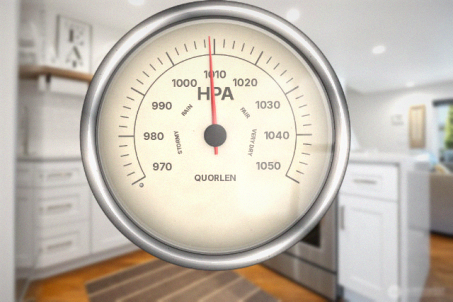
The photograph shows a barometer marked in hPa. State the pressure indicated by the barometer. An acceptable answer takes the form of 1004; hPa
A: 1009; hPa
